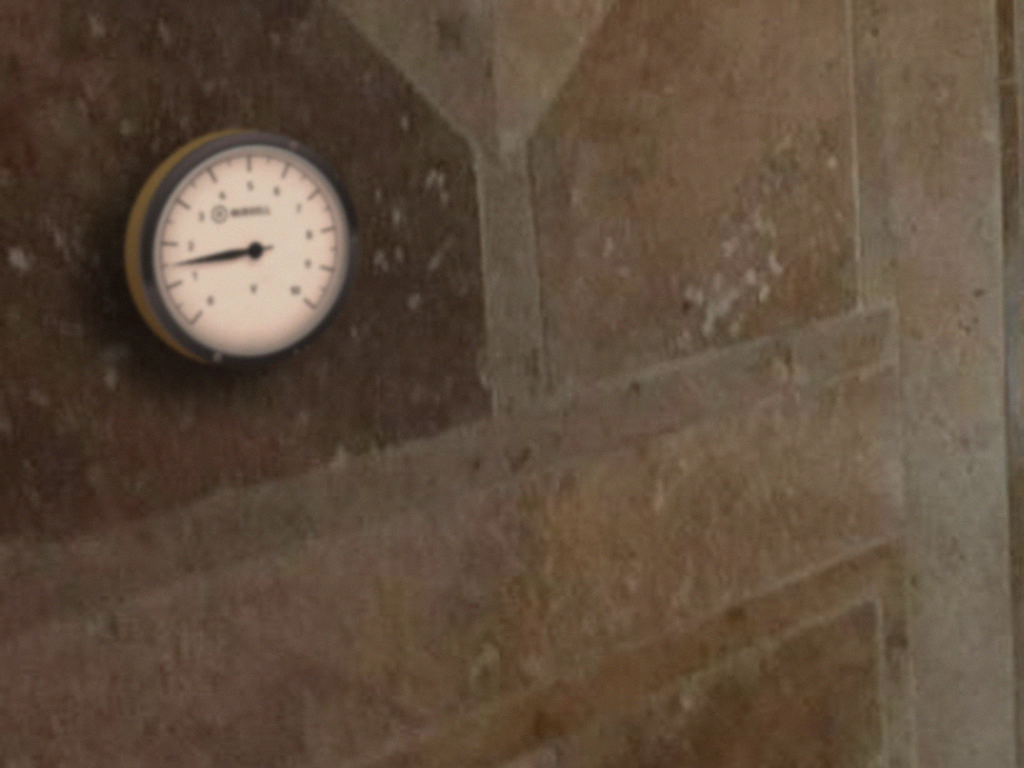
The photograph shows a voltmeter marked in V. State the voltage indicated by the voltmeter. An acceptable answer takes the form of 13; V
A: 1.5; V
